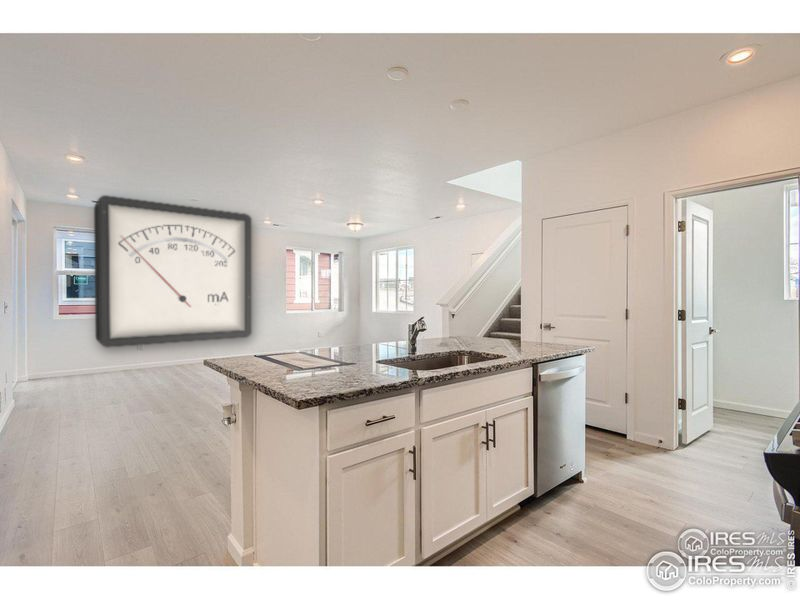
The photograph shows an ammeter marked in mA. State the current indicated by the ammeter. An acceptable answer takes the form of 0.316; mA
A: 10; mA
